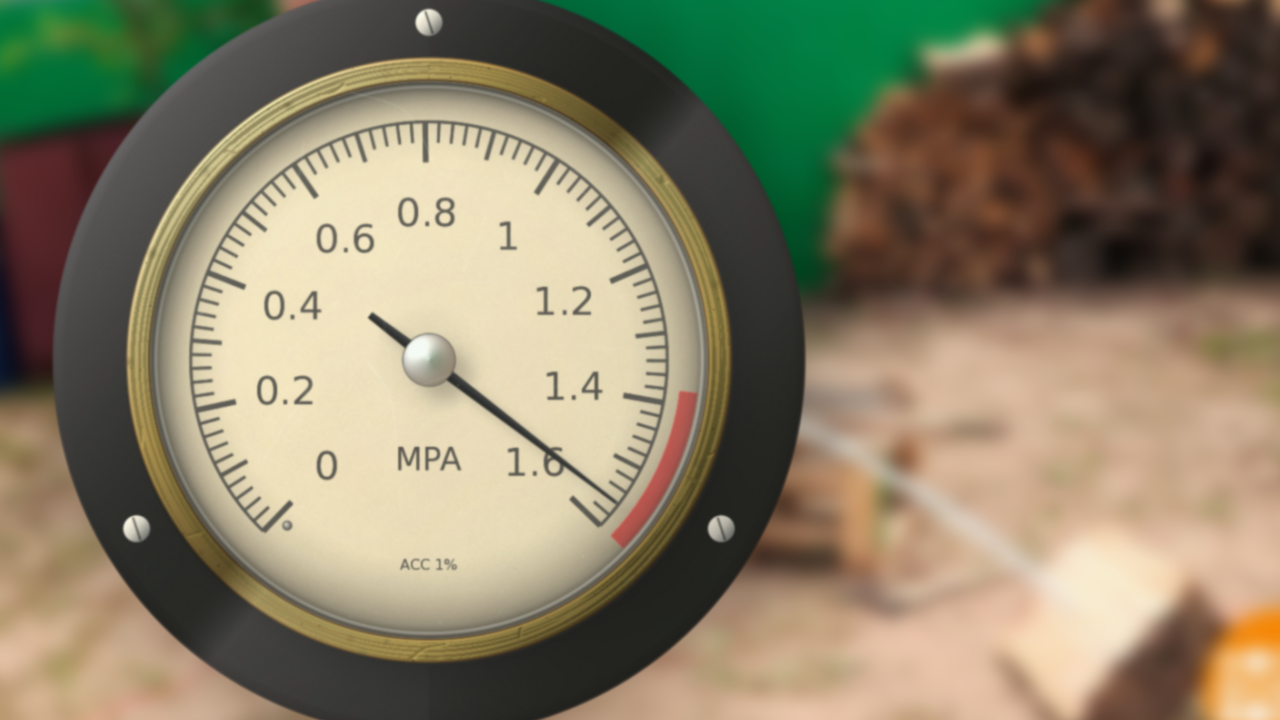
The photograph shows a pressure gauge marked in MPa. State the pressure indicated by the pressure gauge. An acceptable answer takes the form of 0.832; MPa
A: 1.56; MPa
